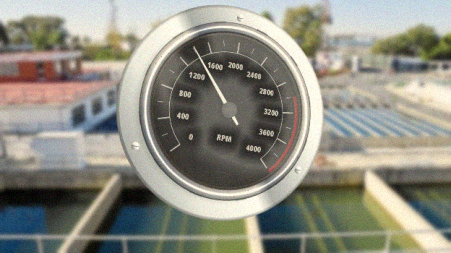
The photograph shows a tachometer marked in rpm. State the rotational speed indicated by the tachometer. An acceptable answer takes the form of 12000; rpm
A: 1400; rpm
